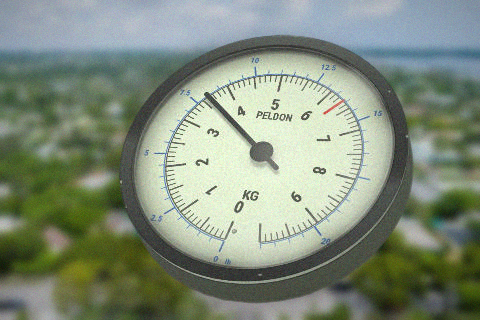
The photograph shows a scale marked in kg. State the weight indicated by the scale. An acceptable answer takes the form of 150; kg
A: 3.6; kg
